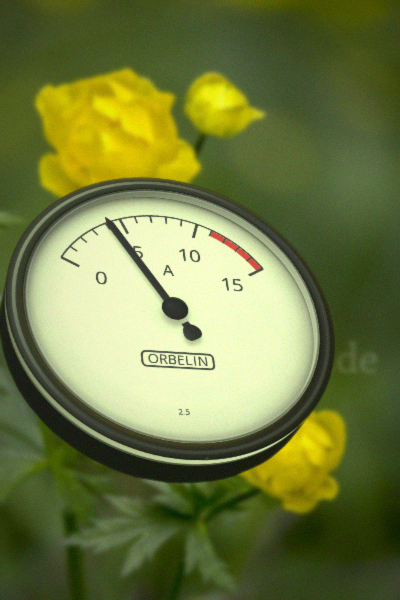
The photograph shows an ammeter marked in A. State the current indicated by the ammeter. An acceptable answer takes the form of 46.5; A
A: 4; A
